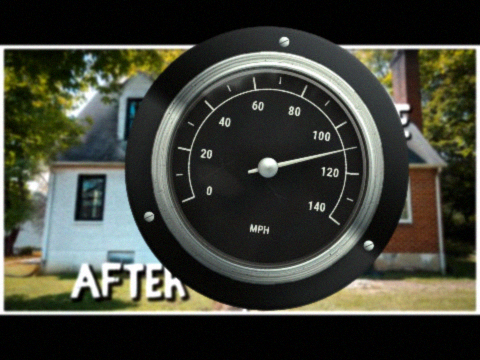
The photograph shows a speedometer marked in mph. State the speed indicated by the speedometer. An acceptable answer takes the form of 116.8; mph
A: 110; mph
